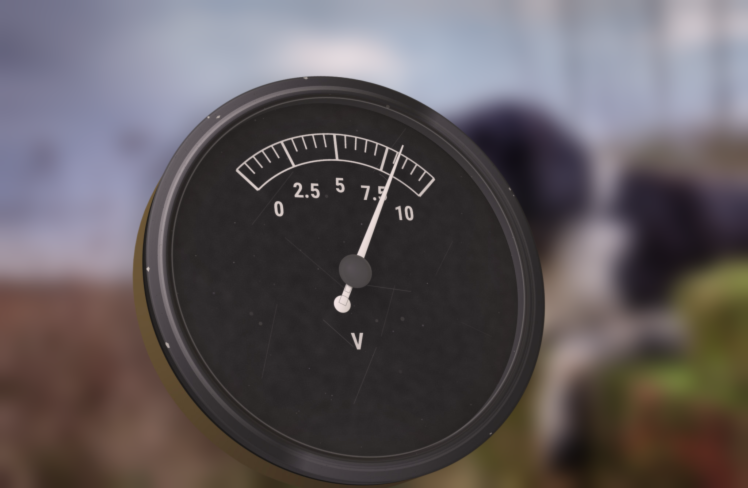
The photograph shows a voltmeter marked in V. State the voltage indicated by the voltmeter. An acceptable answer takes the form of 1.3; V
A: 8; V
